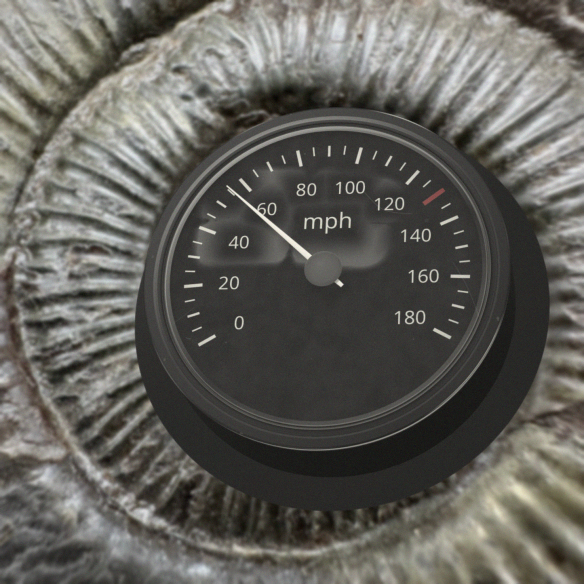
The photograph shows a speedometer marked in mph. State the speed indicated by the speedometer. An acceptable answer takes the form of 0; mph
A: 55; mph
